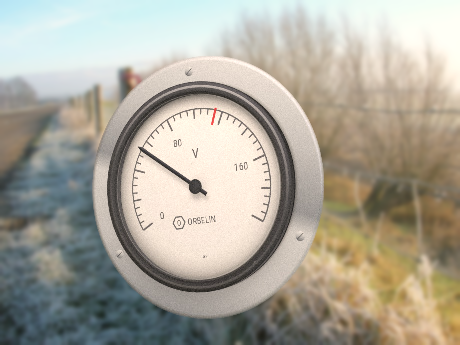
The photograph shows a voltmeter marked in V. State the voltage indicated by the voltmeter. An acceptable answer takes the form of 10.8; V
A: 55; V
